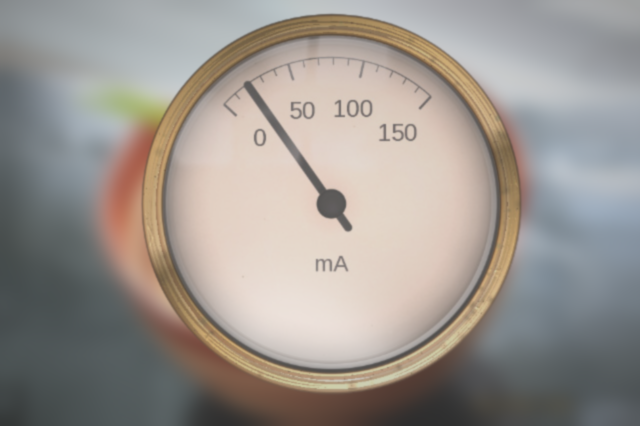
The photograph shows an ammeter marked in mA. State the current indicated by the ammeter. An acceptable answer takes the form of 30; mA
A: 20; mA
